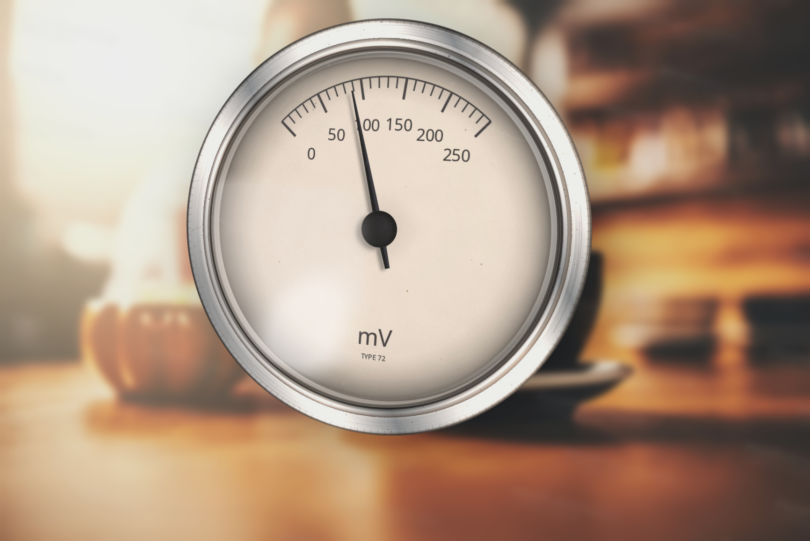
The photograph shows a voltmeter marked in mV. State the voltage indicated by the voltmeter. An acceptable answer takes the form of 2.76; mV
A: 90; mV
